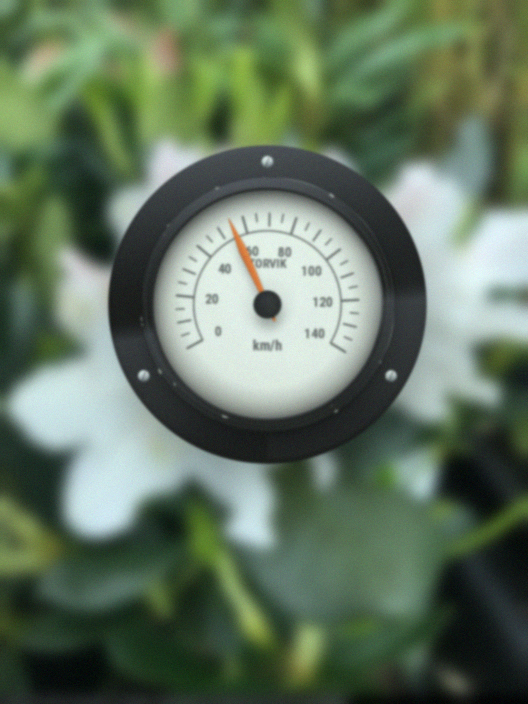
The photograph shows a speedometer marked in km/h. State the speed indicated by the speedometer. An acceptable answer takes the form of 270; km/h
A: 55; km/h
